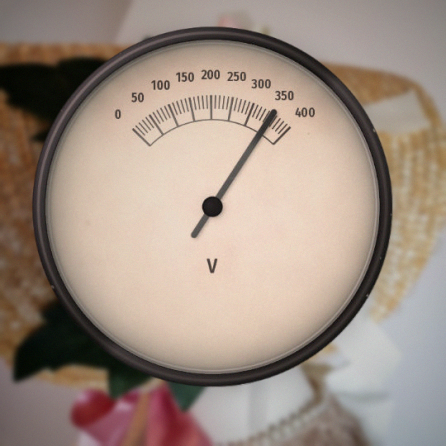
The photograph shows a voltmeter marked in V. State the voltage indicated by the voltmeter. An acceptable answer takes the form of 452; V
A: 350; V
